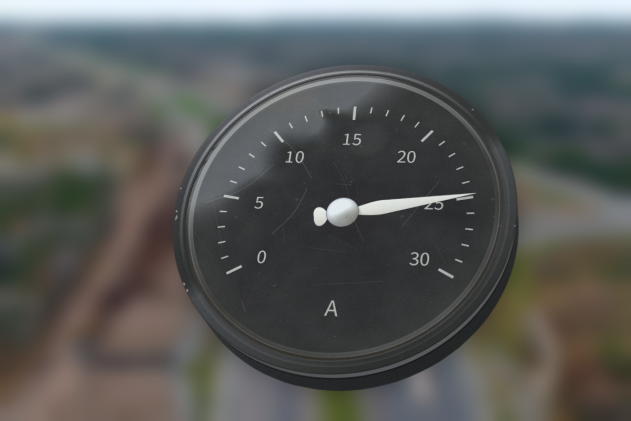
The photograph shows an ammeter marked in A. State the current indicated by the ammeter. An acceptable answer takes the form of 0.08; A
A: 25; A
